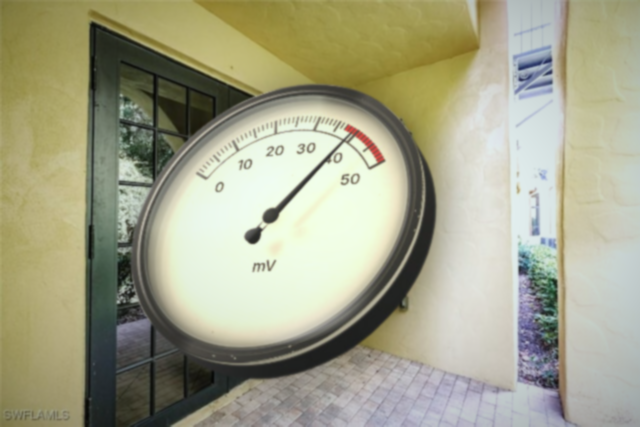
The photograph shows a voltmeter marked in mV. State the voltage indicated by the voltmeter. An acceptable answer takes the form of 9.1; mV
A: 40; mV
